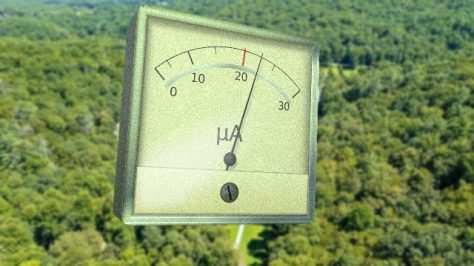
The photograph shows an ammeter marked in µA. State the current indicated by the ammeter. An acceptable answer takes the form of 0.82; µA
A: 22.5; µA
